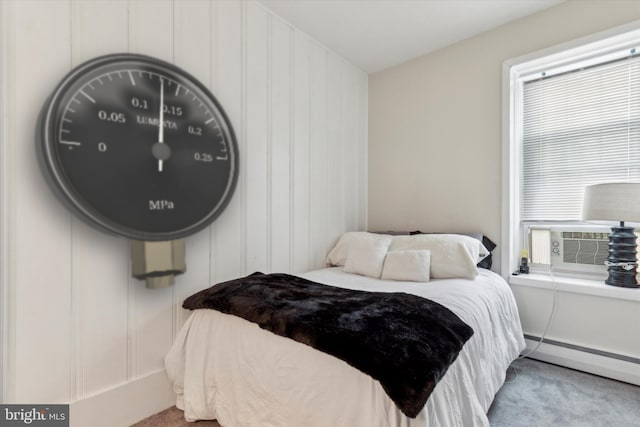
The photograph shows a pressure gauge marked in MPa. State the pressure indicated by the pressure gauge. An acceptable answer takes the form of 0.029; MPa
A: 0.13; MPa
